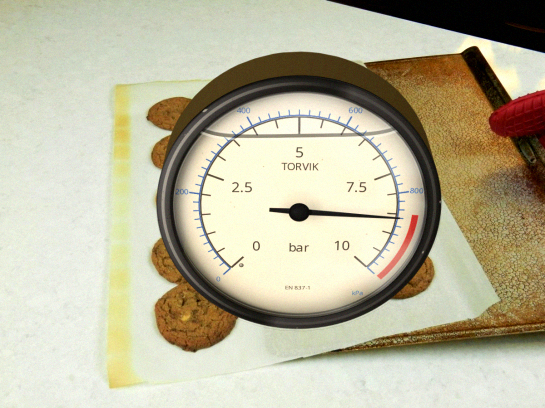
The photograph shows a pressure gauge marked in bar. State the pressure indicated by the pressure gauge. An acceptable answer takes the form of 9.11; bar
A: 8.5; bar
